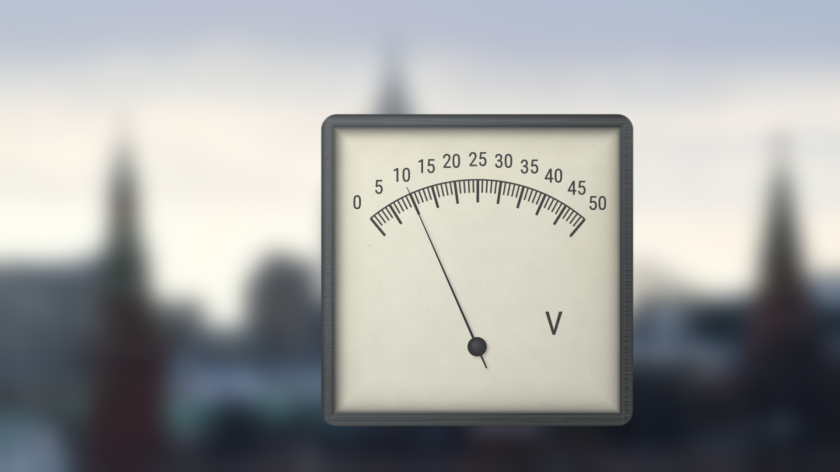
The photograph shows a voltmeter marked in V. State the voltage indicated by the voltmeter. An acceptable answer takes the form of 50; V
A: 10; V
